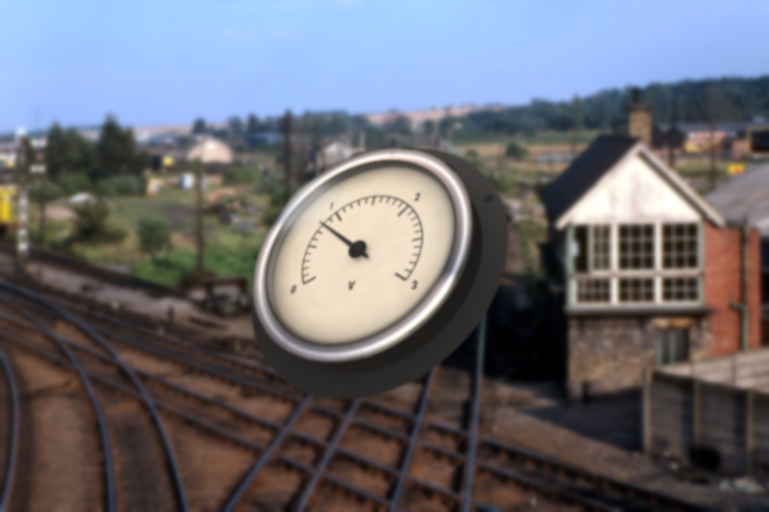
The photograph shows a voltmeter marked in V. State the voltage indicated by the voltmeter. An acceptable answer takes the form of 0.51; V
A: 0.8; V
